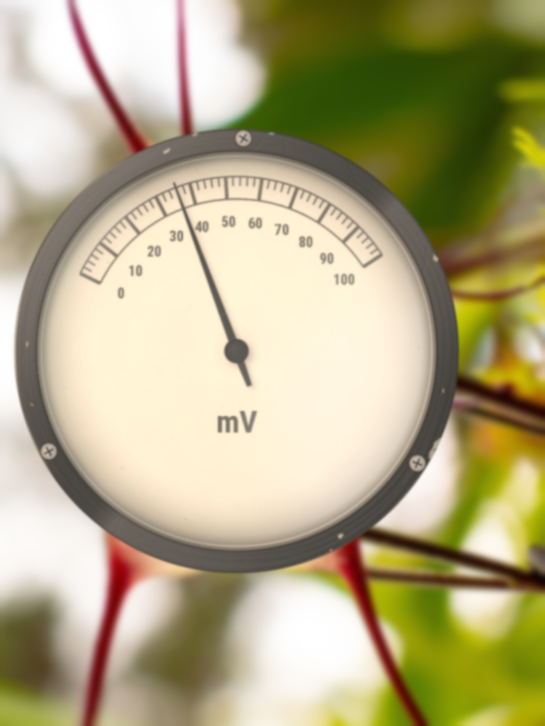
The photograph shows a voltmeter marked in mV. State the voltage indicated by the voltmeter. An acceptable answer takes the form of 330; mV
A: 36; mV
